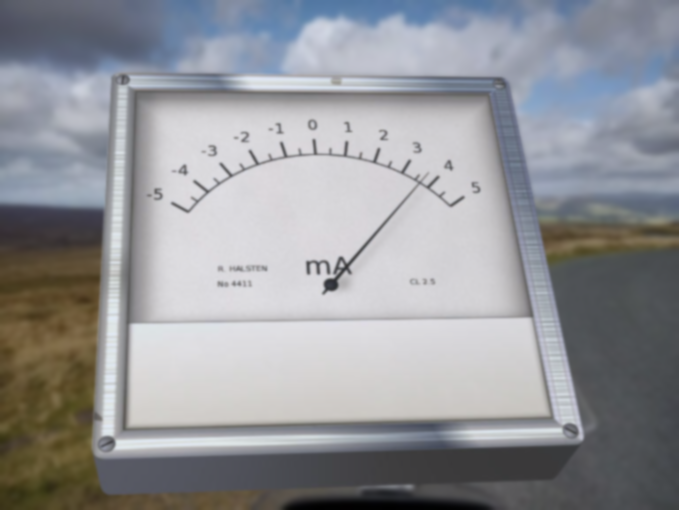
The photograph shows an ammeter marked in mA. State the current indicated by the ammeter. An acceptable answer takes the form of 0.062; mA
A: 3.75; mA
